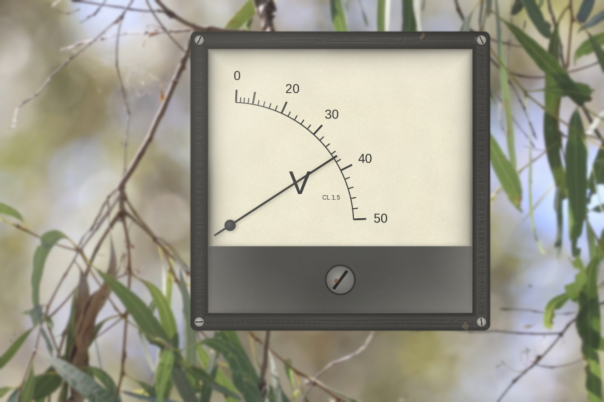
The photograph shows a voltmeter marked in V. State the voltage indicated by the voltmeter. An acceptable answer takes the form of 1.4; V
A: 37; V
